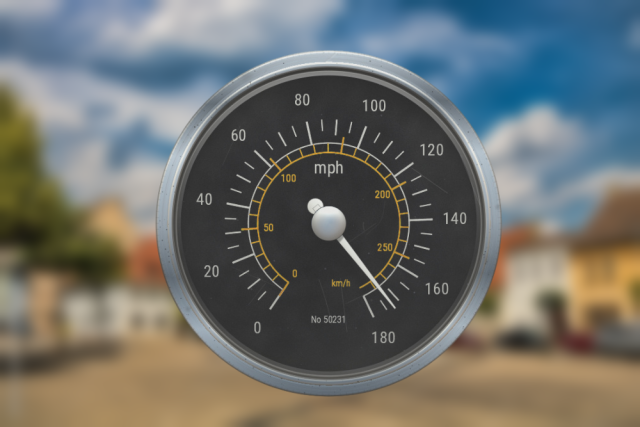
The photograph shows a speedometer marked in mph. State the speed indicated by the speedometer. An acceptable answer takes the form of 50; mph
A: 172.5; mph
